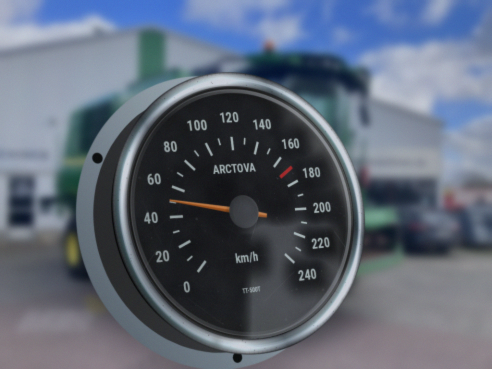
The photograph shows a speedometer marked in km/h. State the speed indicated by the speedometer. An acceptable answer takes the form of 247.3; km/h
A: 50; km/h
